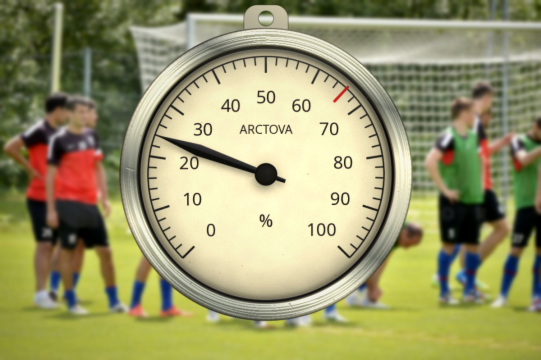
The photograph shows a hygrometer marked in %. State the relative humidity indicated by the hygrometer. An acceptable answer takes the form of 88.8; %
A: 24; %
